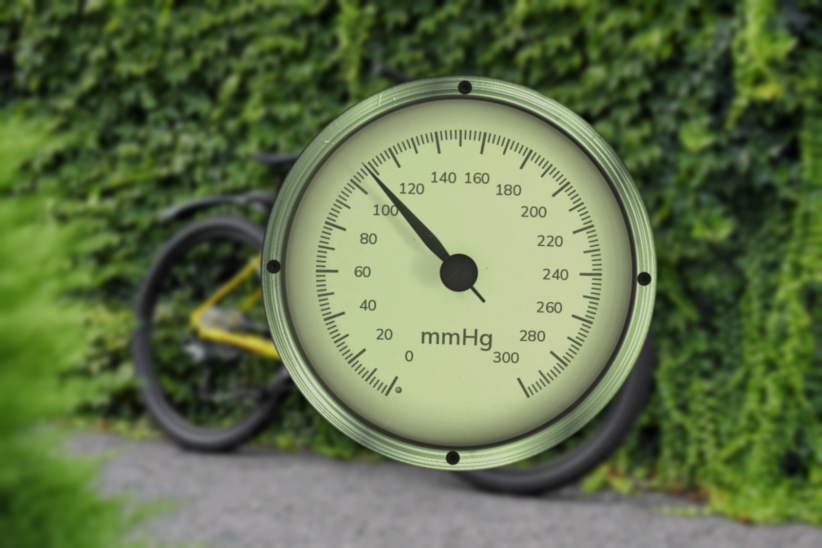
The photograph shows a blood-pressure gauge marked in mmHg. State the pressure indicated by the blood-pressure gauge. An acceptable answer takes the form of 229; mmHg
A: 108; mmHg
